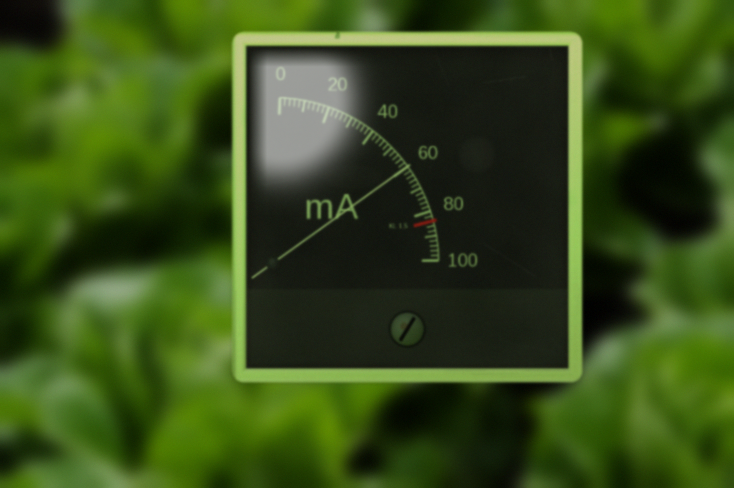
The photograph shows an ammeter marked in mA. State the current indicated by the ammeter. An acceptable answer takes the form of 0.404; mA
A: 60; mA
